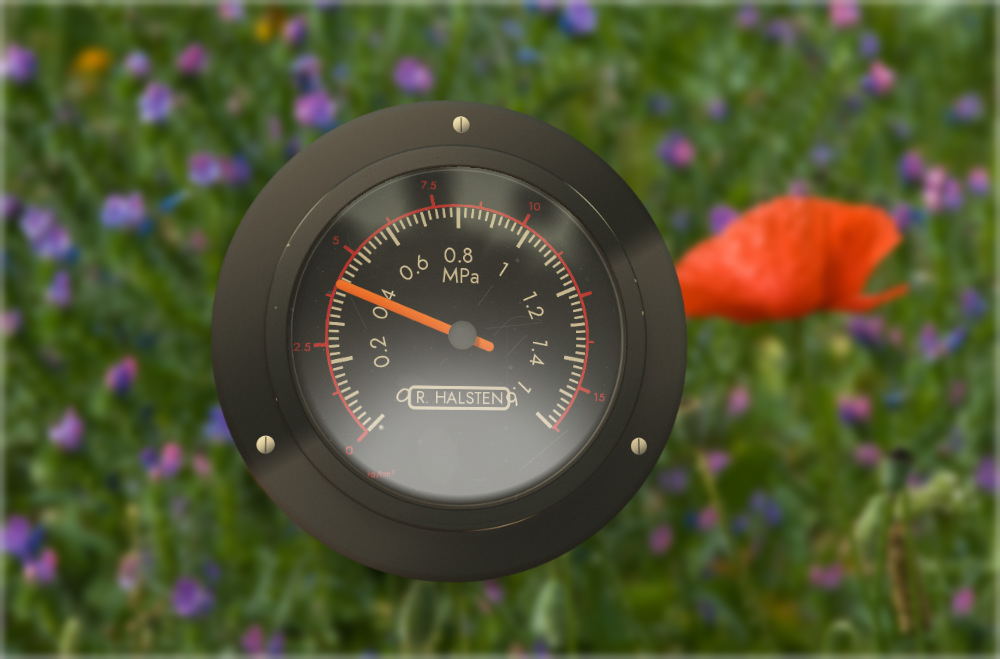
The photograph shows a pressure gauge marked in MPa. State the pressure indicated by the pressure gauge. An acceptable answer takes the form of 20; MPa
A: 0.4; MPa
